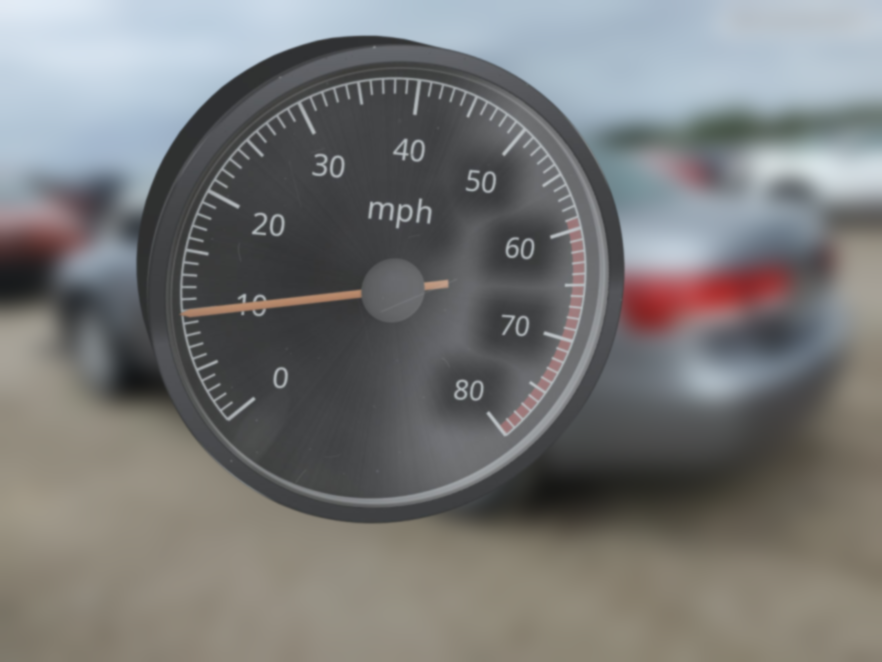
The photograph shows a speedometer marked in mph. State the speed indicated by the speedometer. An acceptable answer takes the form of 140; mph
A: 10; mph
